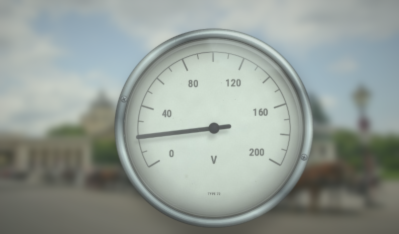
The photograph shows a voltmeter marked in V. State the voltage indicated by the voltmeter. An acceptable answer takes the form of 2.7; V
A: 20; V
